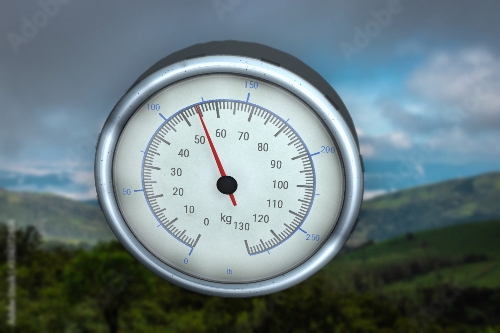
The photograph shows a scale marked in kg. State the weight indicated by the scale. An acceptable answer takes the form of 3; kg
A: 55; kg
